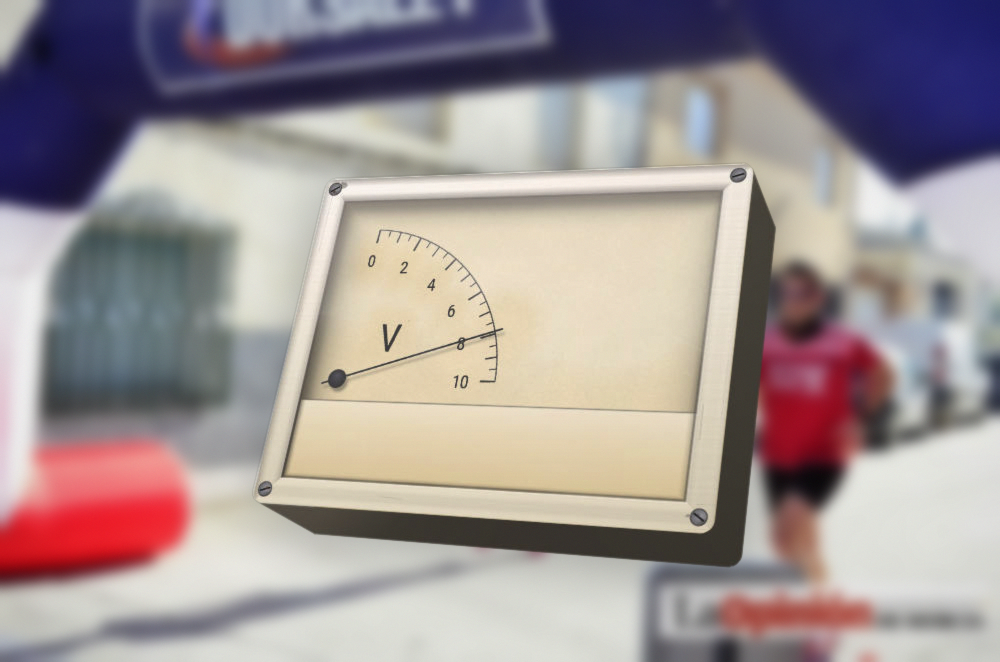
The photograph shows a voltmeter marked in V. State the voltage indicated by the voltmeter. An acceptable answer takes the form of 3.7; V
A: 8; V
